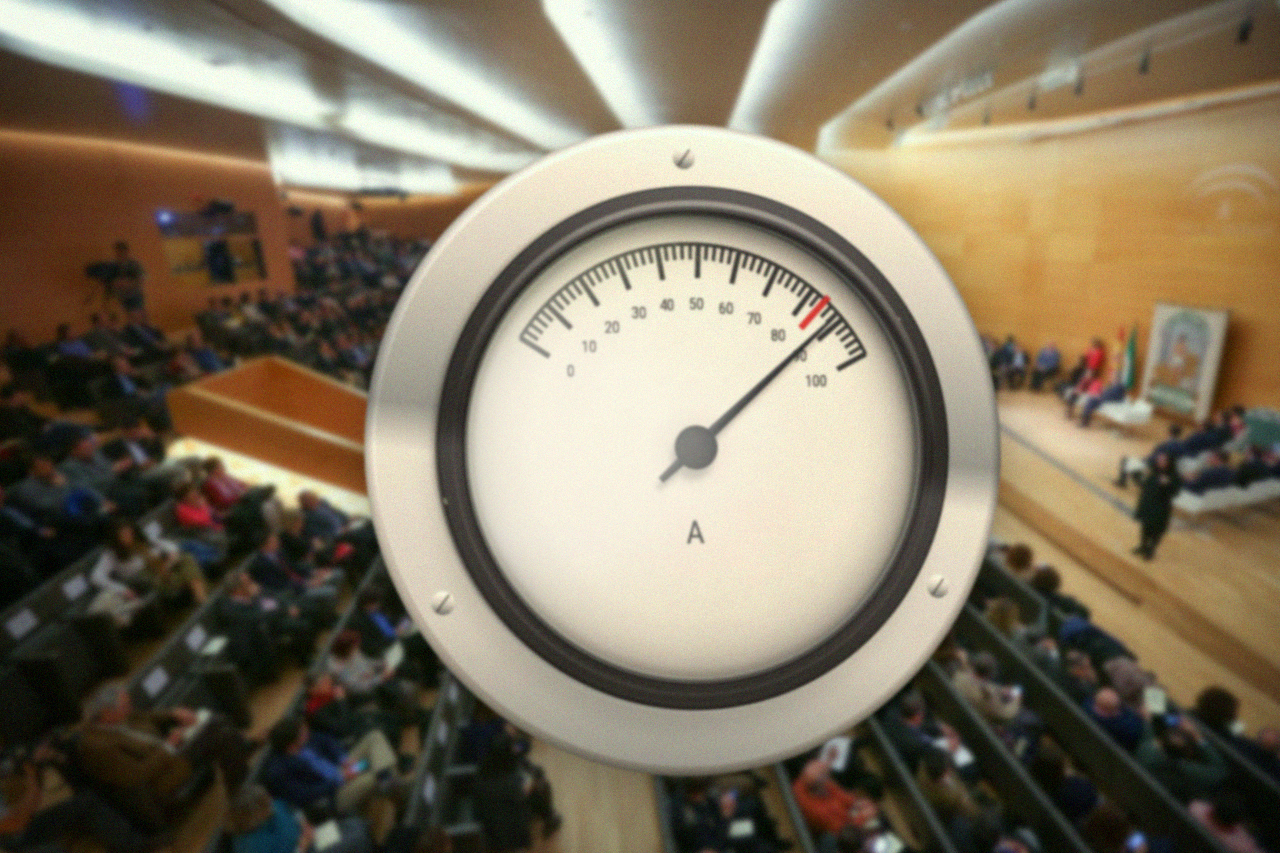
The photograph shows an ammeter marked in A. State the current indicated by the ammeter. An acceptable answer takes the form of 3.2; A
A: 88; A
